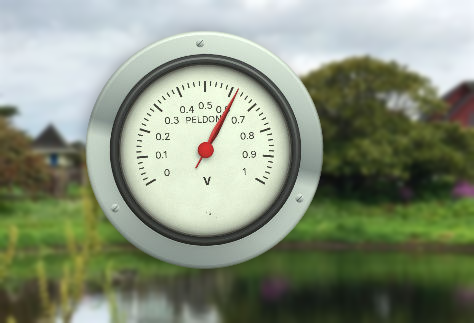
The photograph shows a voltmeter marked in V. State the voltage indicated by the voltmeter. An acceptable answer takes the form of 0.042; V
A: 0.62; V
